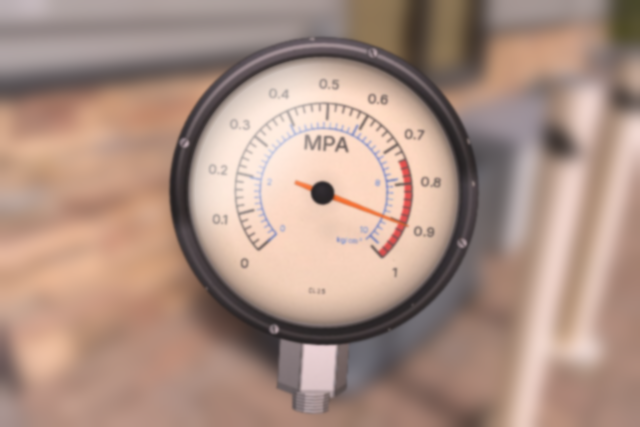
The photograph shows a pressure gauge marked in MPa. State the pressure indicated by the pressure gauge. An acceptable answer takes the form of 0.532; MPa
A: 0.9; MPa
